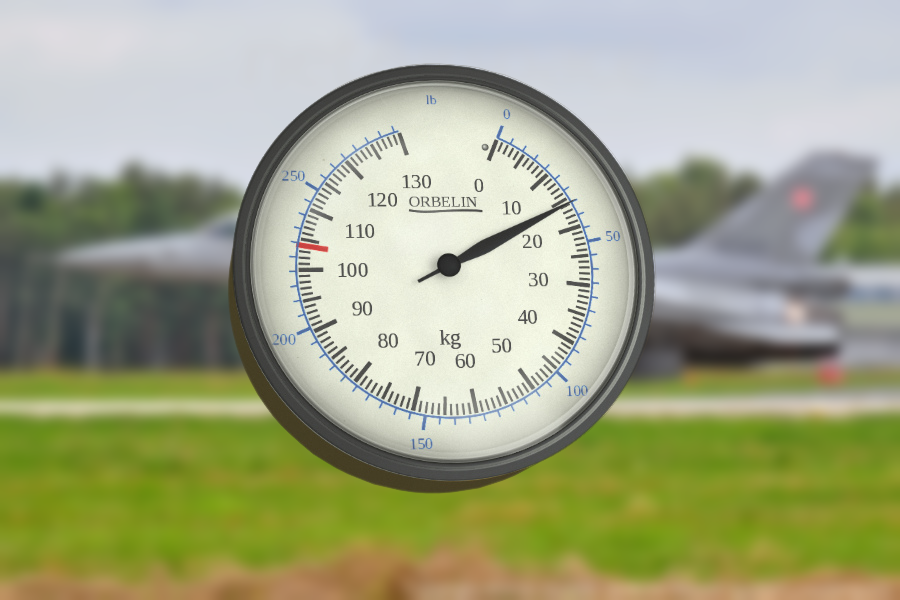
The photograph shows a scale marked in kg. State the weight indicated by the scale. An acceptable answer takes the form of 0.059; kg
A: 16; kg
